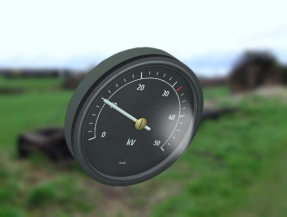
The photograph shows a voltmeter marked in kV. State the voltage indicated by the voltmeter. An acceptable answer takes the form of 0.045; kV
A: 10; kV
